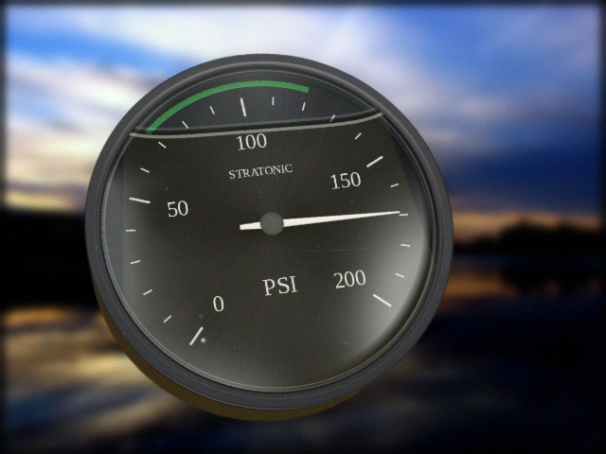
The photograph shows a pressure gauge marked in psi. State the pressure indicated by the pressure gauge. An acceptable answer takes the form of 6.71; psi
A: 170; psi
